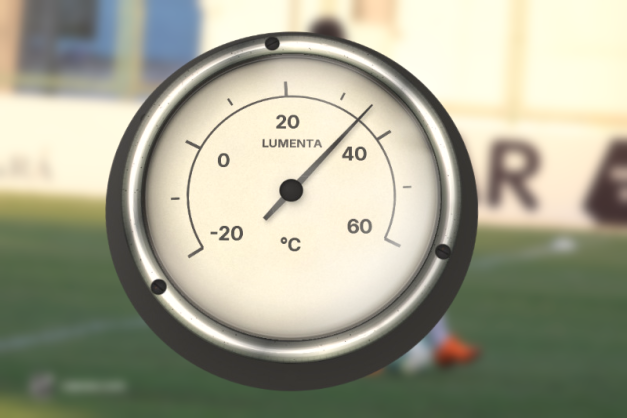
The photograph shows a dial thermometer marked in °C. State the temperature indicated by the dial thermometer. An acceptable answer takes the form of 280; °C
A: 35; °C
